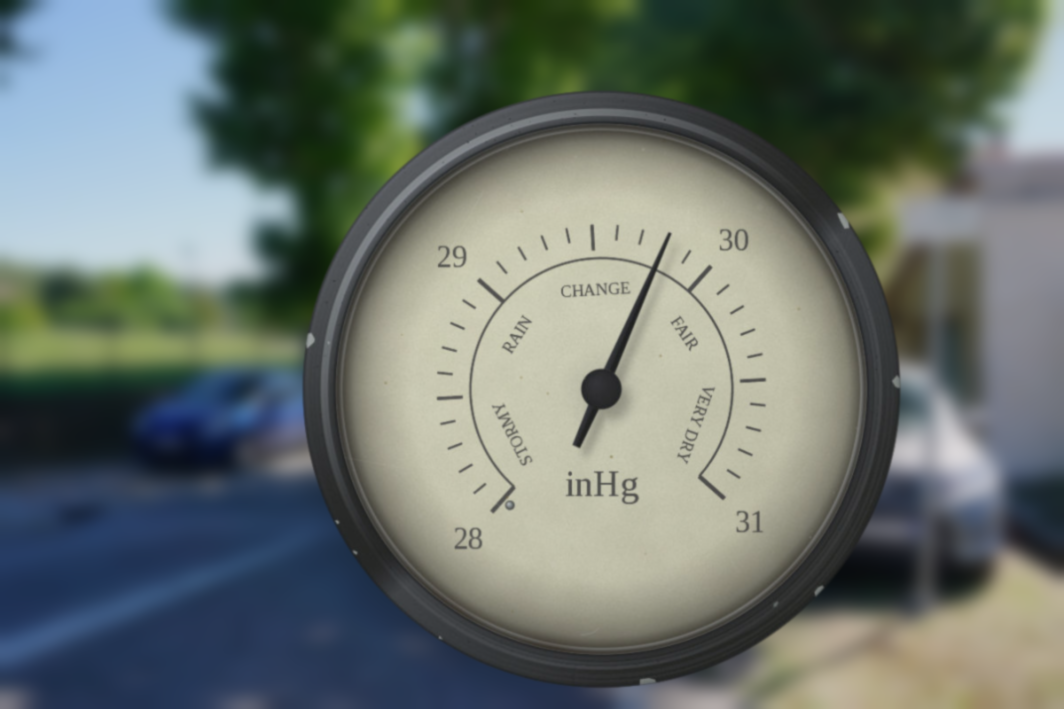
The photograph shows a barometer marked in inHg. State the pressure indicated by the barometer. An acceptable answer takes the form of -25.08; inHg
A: 29.8; inHg
